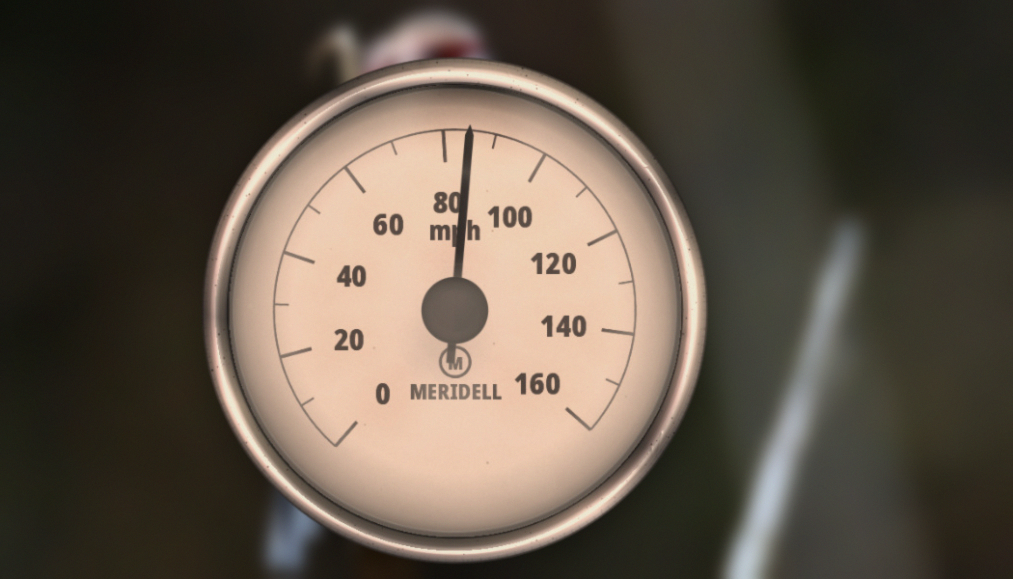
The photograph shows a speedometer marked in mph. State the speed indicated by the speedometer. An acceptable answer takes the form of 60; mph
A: 85; mph
